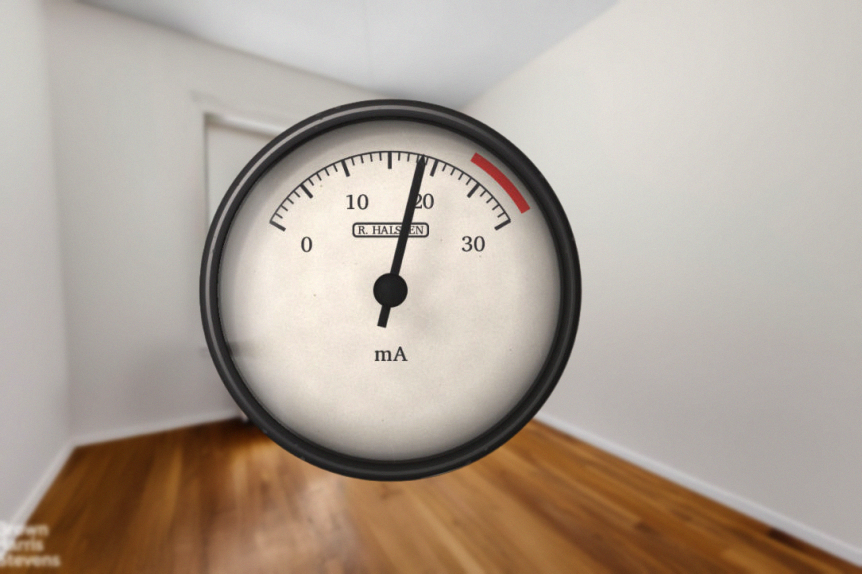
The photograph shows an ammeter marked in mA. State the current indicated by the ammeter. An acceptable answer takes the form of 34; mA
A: 18.5; mA
